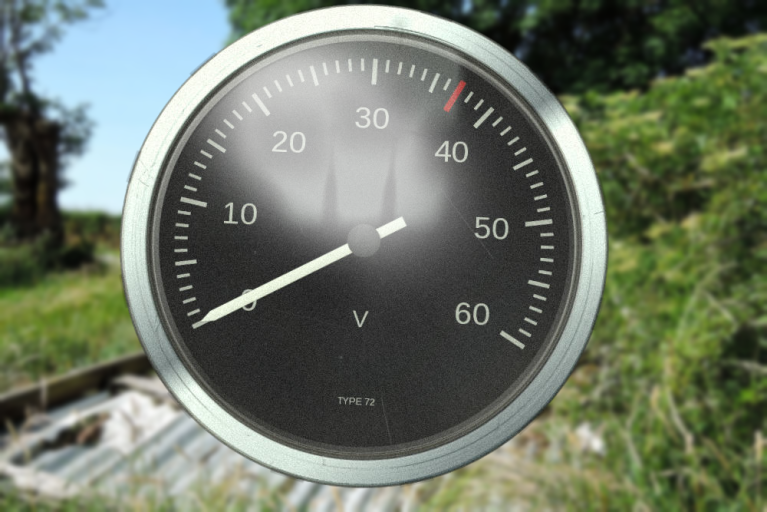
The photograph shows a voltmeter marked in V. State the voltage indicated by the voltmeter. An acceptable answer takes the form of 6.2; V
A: 0; V
